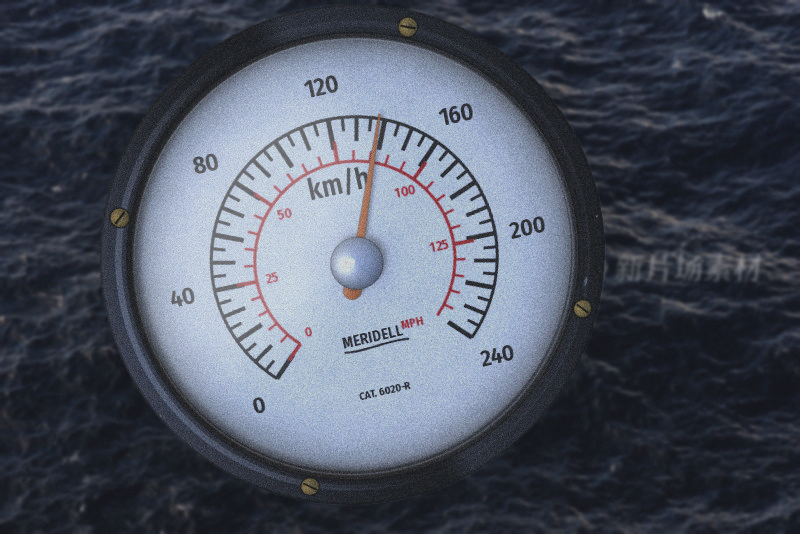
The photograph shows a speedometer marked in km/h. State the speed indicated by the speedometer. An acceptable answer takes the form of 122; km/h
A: 137.5; km/h
